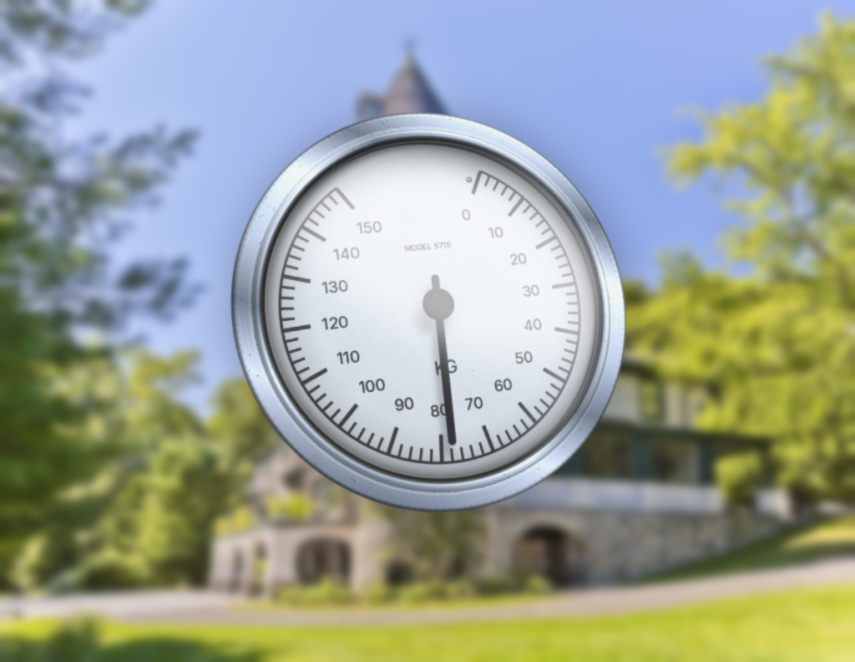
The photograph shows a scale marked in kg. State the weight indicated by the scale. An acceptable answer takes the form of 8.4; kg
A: 78; kg
